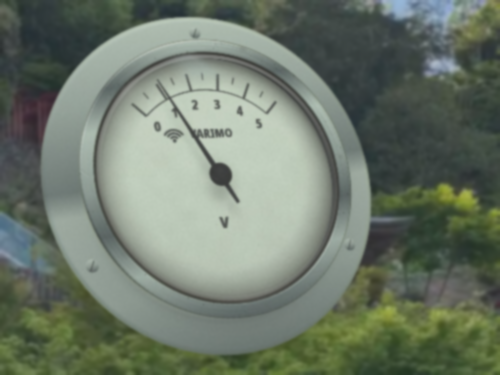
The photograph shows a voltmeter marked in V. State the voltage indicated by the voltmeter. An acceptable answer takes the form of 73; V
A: 1; V
